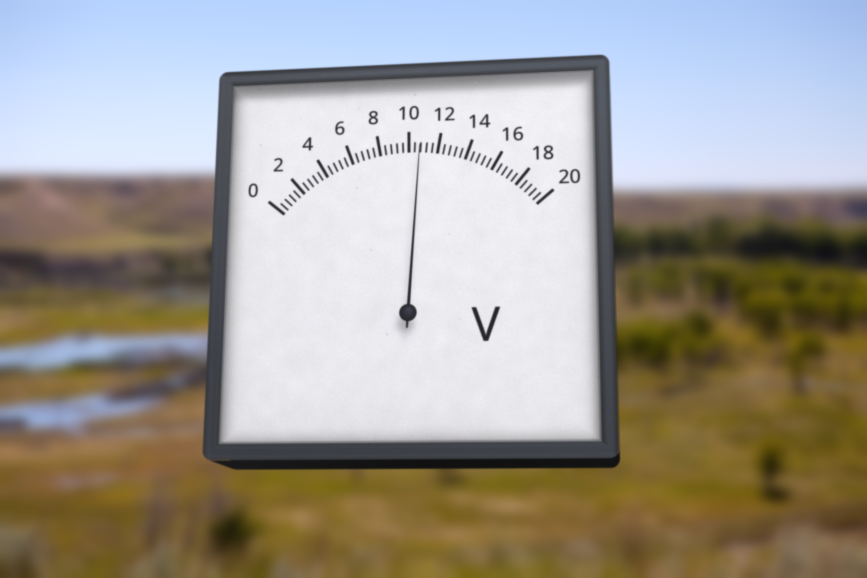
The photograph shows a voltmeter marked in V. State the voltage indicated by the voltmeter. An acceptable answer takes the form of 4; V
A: 10.8; V
